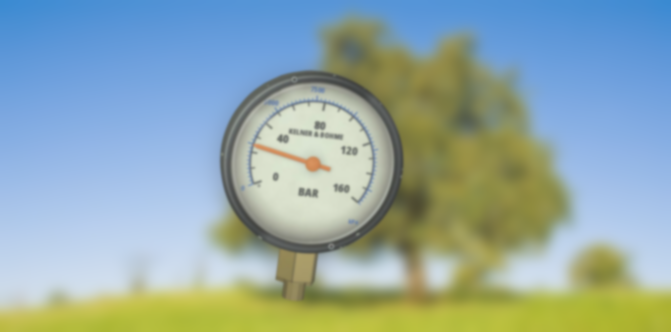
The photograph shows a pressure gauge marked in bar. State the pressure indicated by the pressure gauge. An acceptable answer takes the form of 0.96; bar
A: 25; bar
